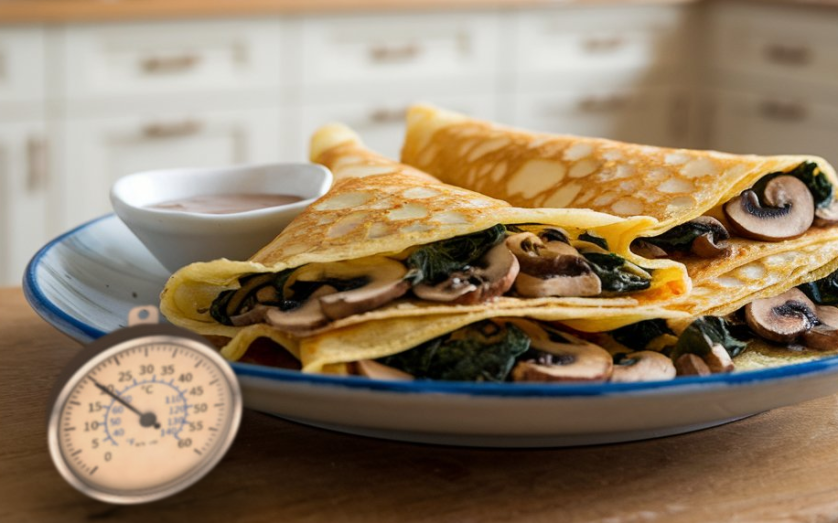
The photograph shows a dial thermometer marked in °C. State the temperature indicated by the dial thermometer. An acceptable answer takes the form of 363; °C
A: 20; °C
